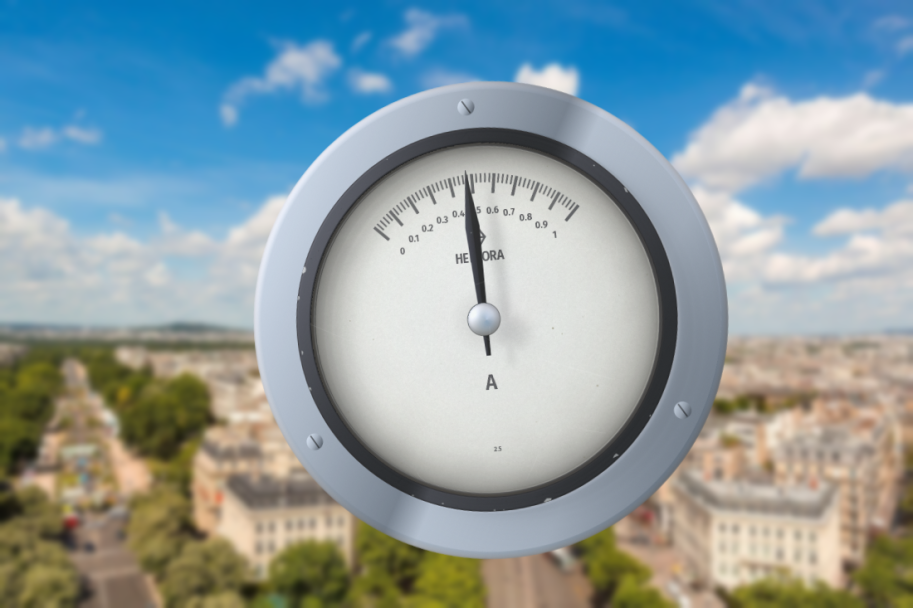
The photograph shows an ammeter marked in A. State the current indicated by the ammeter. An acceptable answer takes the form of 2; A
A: 0.48; A
